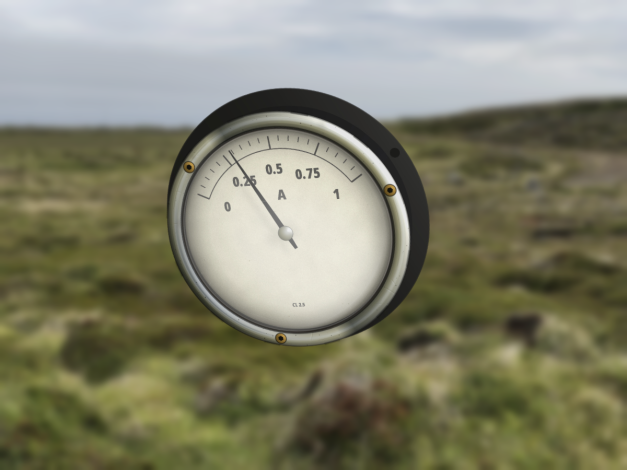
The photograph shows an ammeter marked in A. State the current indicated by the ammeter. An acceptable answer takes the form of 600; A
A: 0.3; A
